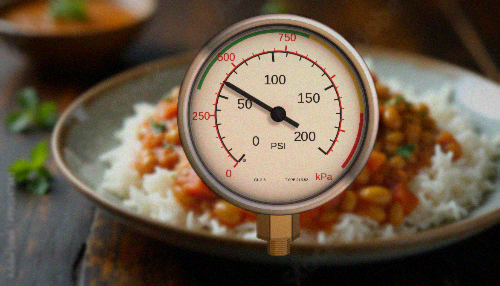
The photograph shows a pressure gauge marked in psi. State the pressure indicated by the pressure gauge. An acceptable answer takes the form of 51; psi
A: 60; psi
